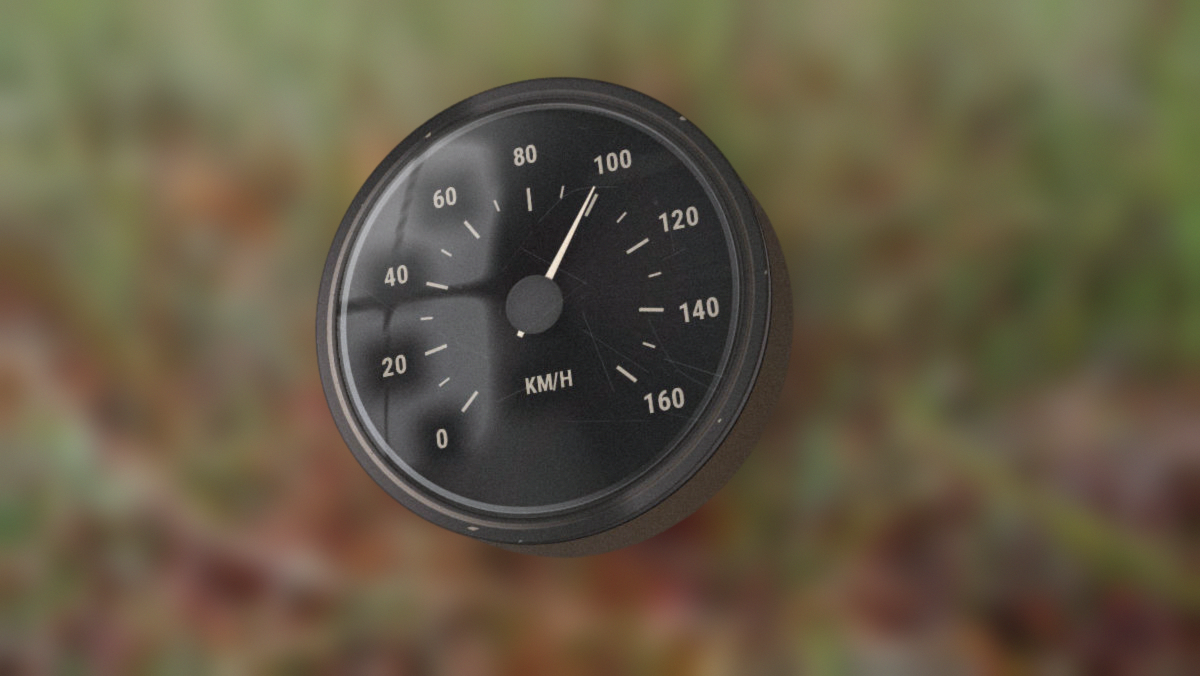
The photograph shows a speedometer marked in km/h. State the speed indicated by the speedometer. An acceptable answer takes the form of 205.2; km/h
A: 100; km/h
